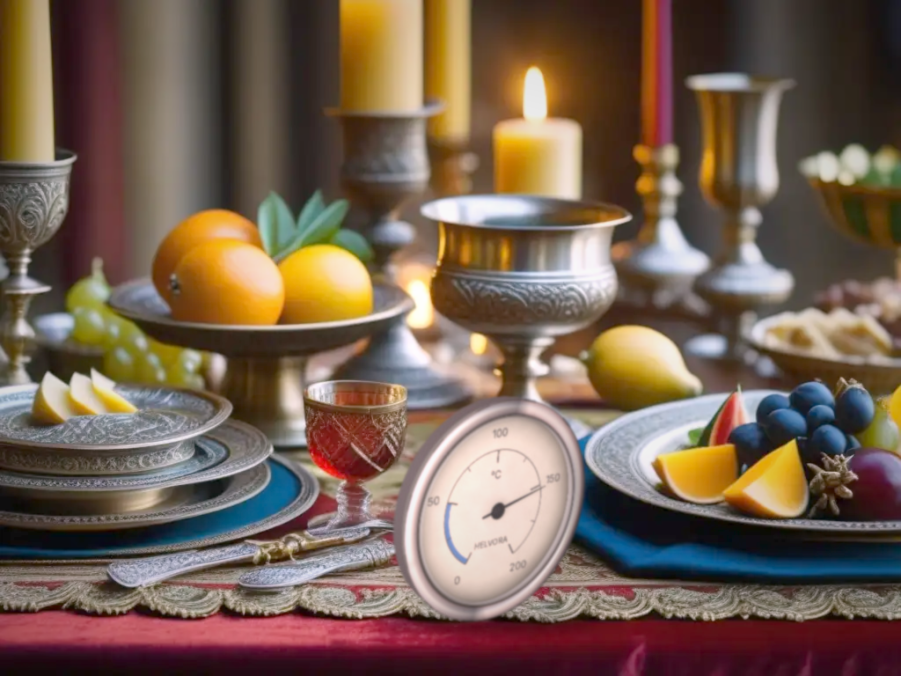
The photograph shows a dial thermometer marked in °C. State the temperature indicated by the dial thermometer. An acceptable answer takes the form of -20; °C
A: 150; °C
